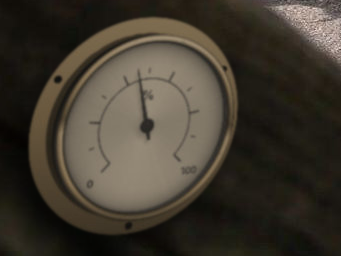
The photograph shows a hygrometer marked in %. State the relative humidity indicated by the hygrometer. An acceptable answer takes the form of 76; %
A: 45; %
